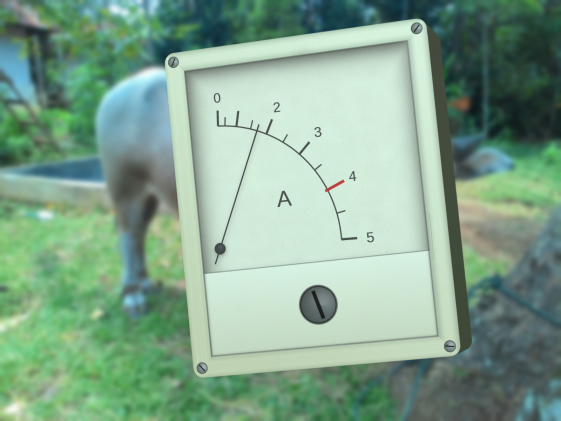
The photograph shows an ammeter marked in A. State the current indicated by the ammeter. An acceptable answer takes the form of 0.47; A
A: 1.75; A
